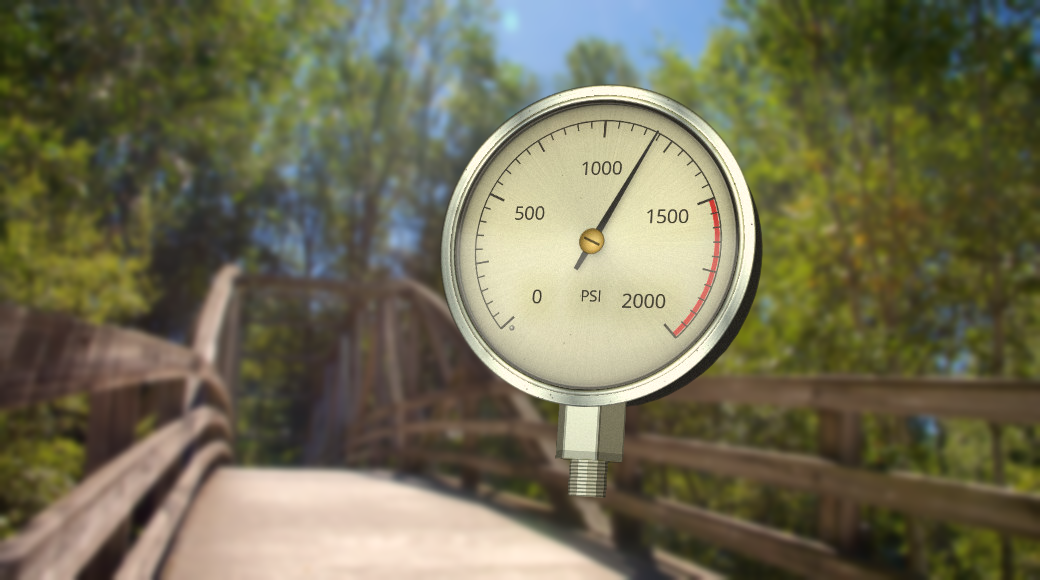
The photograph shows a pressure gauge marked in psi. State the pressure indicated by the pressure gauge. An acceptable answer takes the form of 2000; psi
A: 1200; psi
